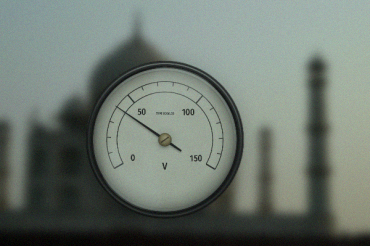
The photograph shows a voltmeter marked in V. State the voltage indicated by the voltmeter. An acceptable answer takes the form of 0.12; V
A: 40; V
